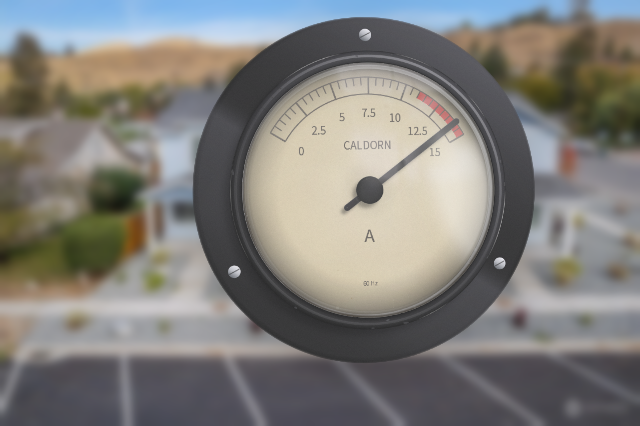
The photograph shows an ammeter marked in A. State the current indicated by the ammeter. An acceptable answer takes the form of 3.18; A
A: 14; A
